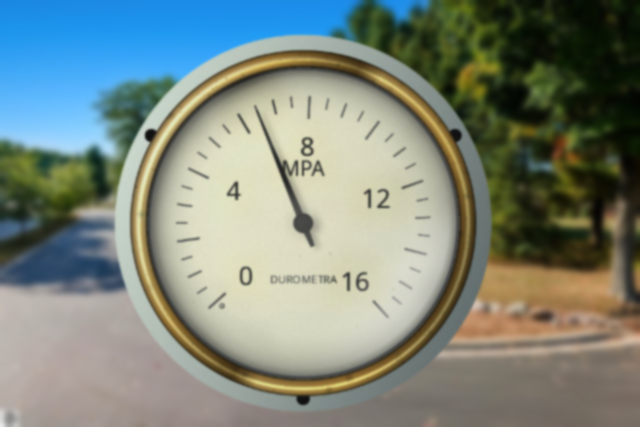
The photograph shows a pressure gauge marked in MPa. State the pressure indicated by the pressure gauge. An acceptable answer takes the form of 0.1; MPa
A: 6.5; MPa
